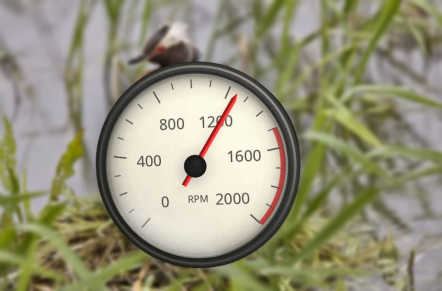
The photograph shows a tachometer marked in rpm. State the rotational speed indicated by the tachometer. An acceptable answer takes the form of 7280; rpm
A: 1250; rpm
